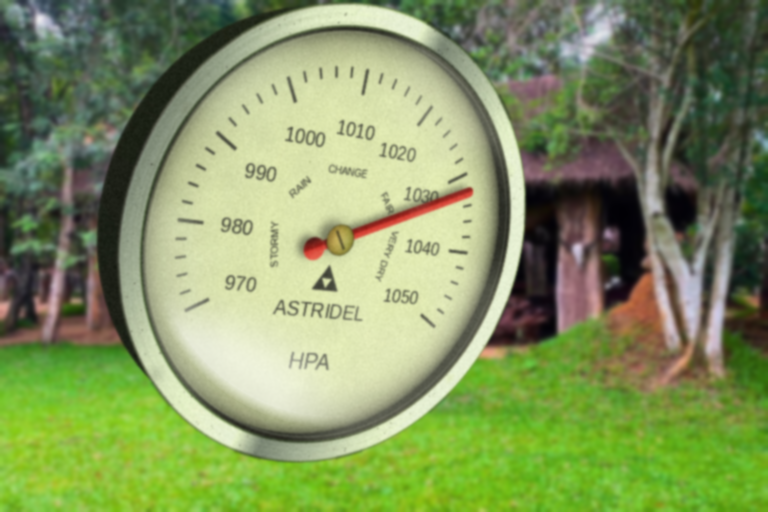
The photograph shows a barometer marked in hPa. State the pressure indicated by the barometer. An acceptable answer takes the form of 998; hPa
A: 1032; hPa
